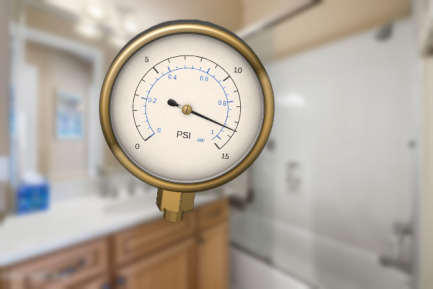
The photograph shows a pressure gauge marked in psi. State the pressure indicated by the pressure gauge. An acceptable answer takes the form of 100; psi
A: 13.5; psi
